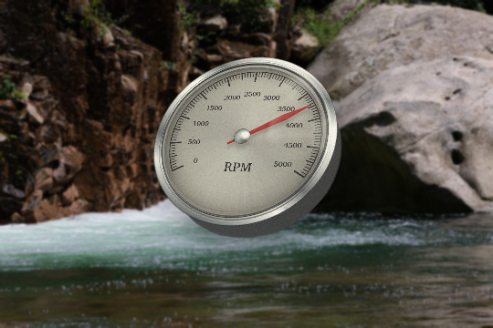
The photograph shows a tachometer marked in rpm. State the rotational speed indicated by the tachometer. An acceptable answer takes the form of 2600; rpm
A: 3750; rpm
